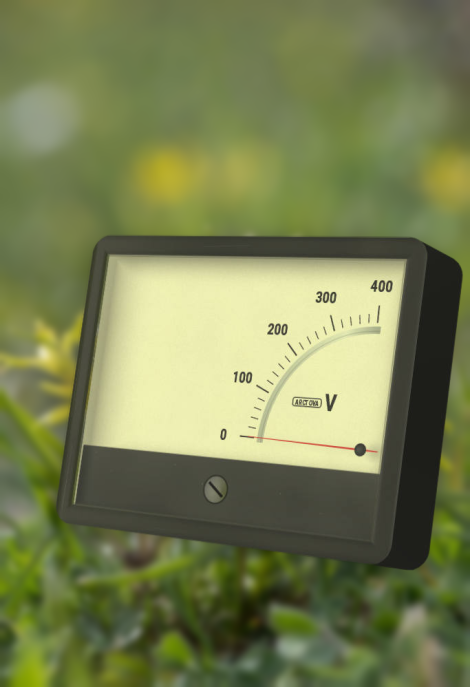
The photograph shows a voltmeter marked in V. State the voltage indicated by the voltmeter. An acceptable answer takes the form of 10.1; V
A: 0; V
